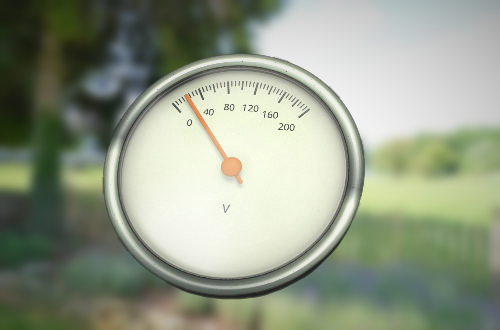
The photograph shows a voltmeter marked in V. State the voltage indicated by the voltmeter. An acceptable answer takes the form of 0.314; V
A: 20; V
